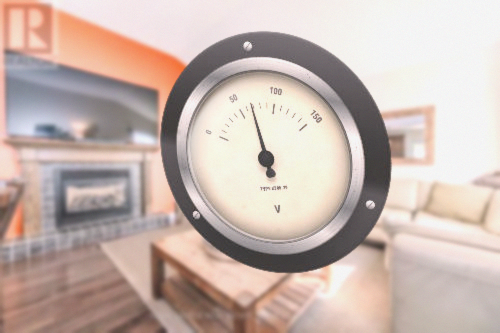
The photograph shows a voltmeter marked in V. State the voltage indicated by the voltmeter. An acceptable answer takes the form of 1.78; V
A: 70; V
